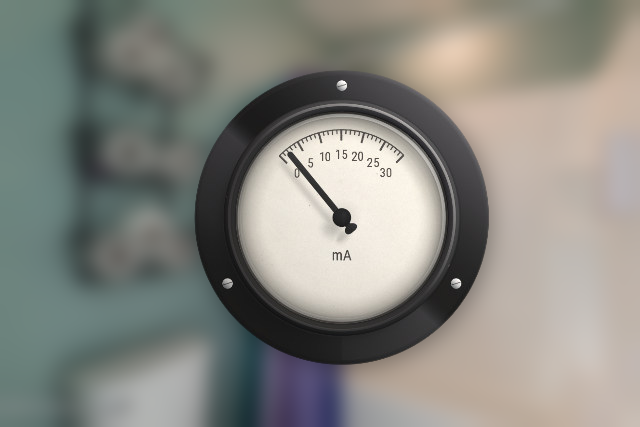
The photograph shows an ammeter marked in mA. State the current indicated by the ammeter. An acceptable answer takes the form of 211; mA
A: 2; mA
